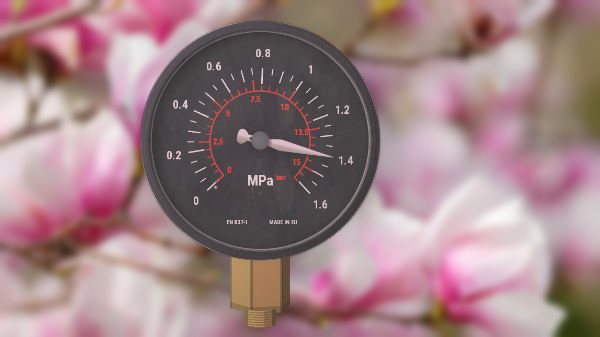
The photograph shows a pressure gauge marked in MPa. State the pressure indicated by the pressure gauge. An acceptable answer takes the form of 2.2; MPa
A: 1.4; MPa
